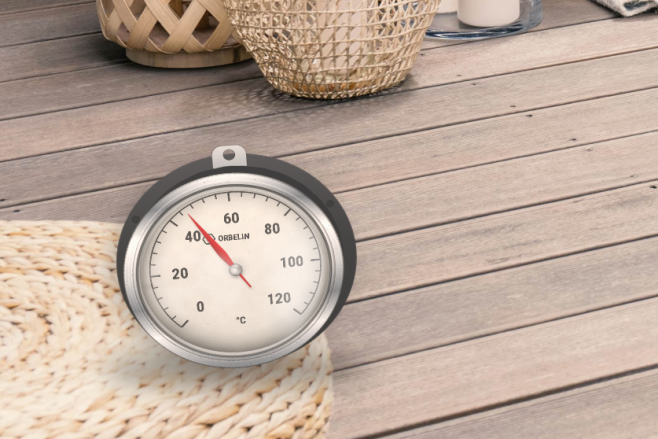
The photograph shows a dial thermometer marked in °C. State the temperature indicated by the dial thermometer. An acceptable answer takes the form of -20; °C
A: 46; °C
